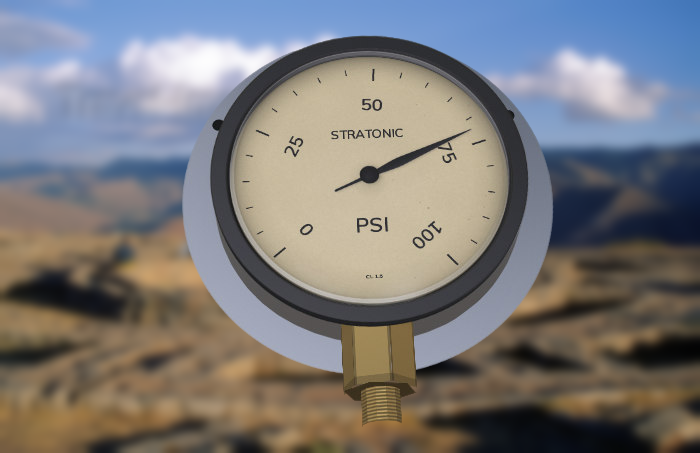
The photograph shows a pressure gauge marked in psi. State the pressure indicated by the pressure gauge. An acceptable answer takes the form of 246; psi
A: 72.5; psi
